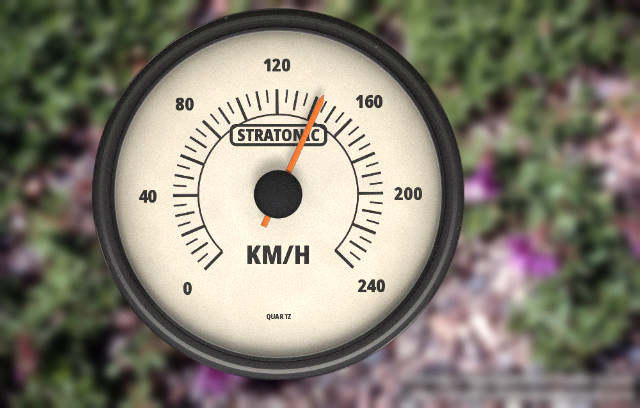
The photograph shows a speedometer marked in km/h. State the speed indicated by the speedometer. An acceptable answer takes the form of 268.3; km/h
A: 142.5; km/h
